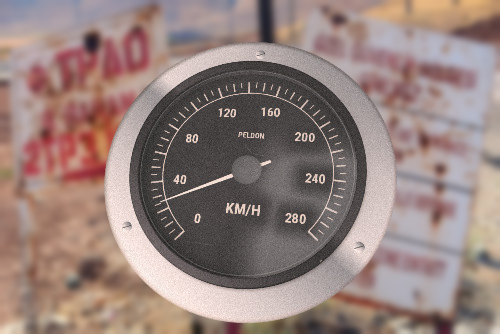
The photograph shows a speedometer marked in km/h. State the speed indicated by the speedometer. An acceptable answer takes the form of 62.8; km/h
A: 25; km/h
